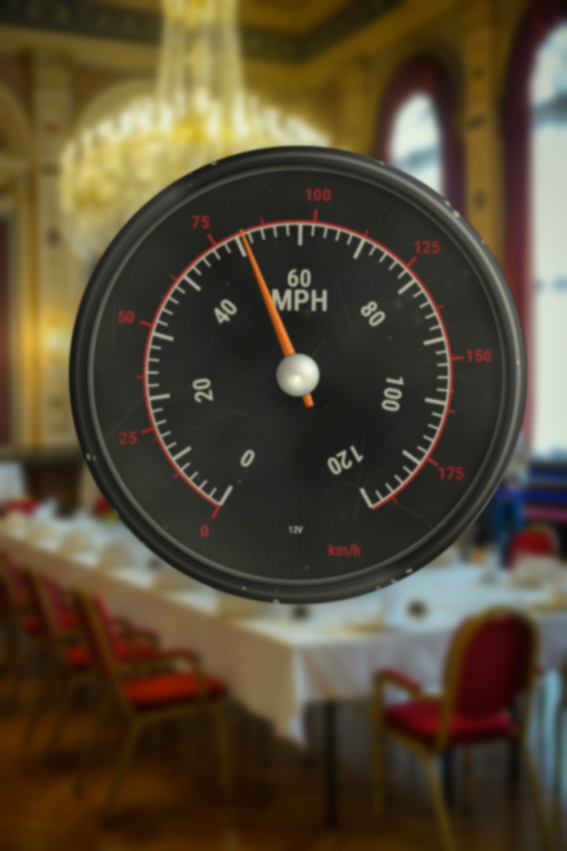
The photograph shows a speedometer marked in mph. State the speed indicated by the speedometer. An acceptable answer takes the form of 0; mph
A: 51; mph
